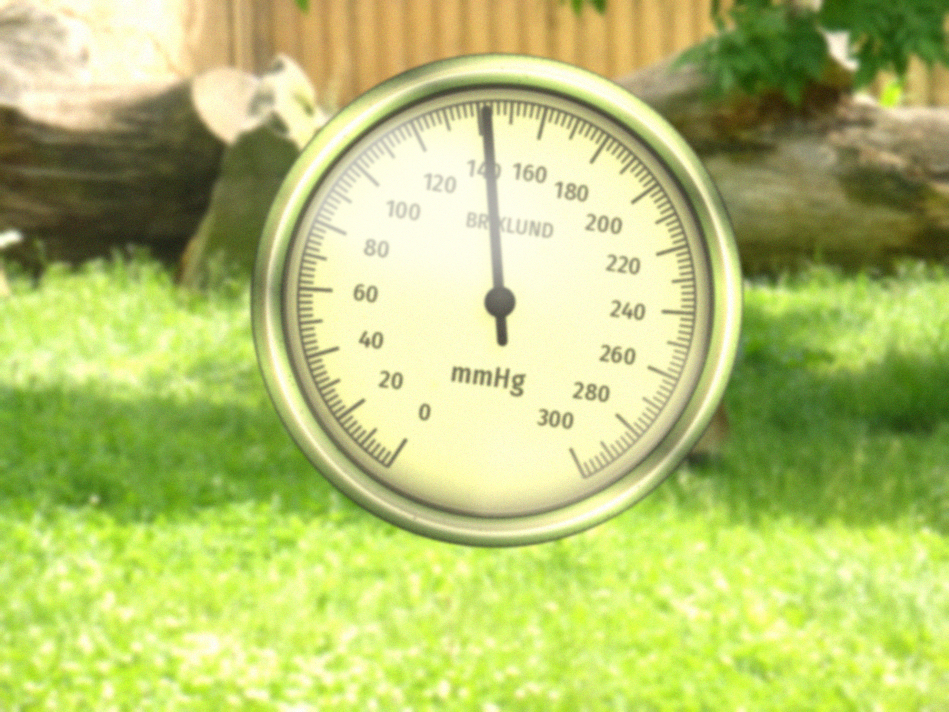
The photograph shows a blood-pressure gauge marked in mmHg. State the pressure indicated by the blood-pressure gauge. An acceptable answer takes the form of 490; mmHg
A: 142; mmHg
